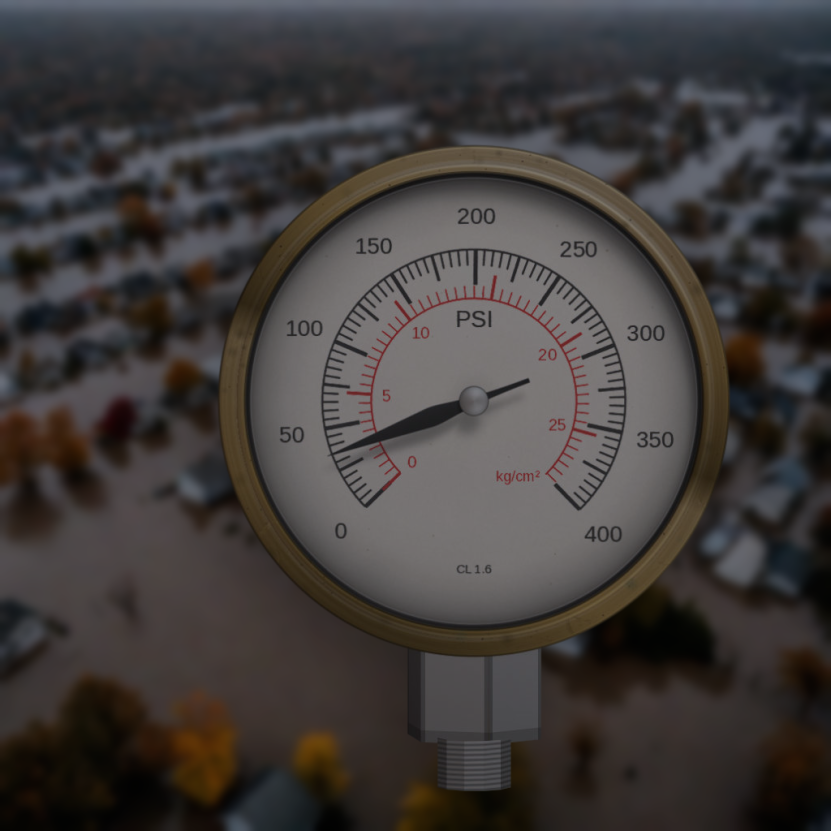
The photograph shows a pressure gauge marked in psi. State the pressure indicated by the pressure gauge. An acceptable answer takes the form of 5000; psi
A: 35; psi
